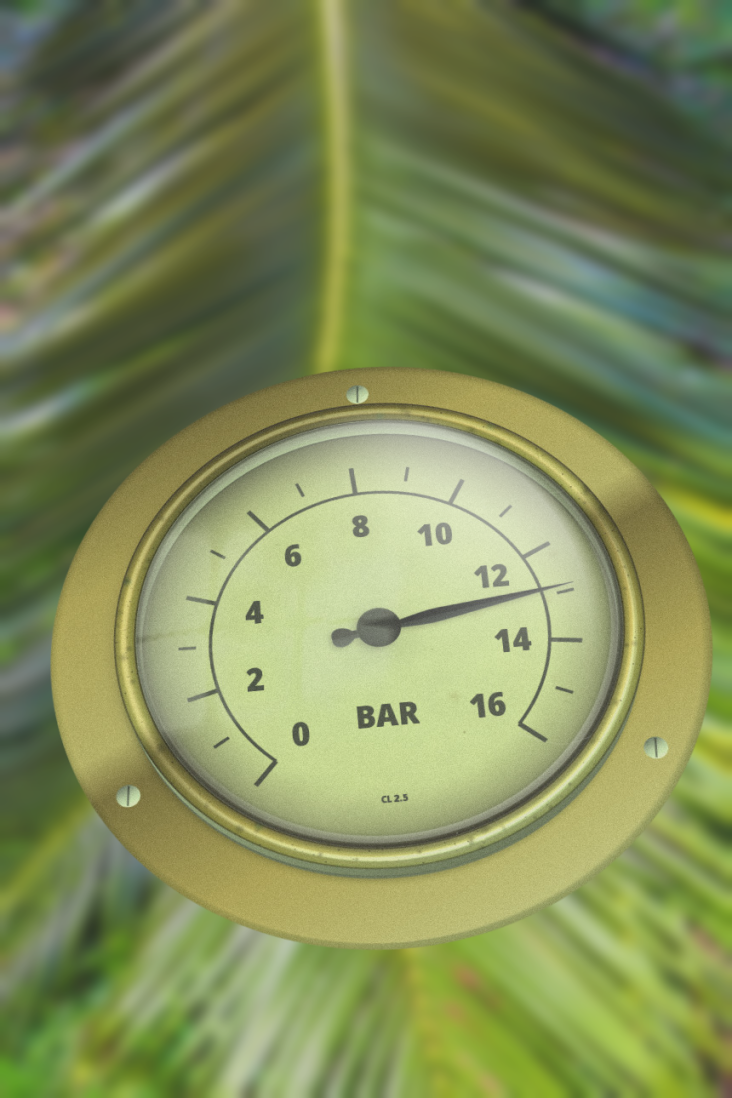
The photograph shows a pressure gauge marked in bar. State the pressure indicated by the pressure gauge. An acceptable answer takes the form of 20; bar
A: 13; bar
